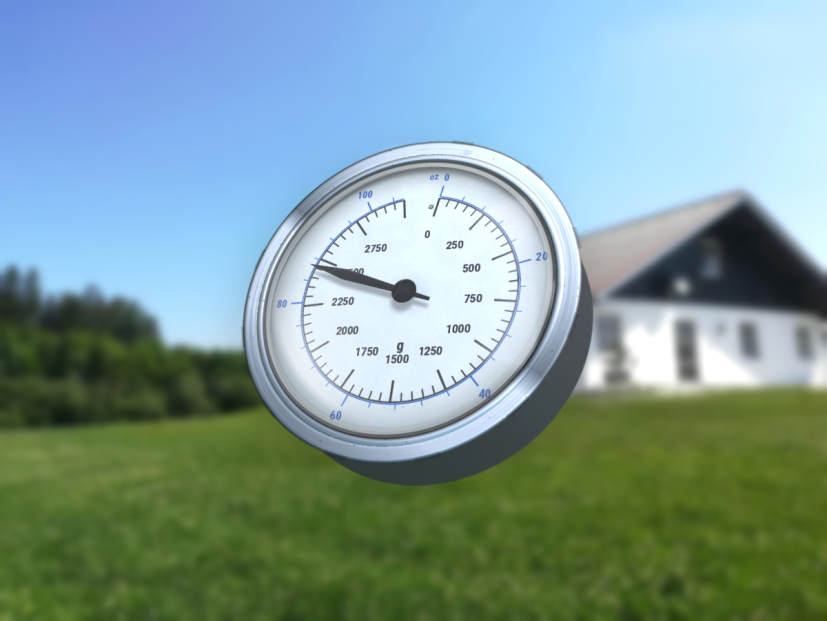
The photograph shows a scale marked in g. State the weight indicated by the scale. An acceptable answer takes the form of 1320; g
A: 2450; g
